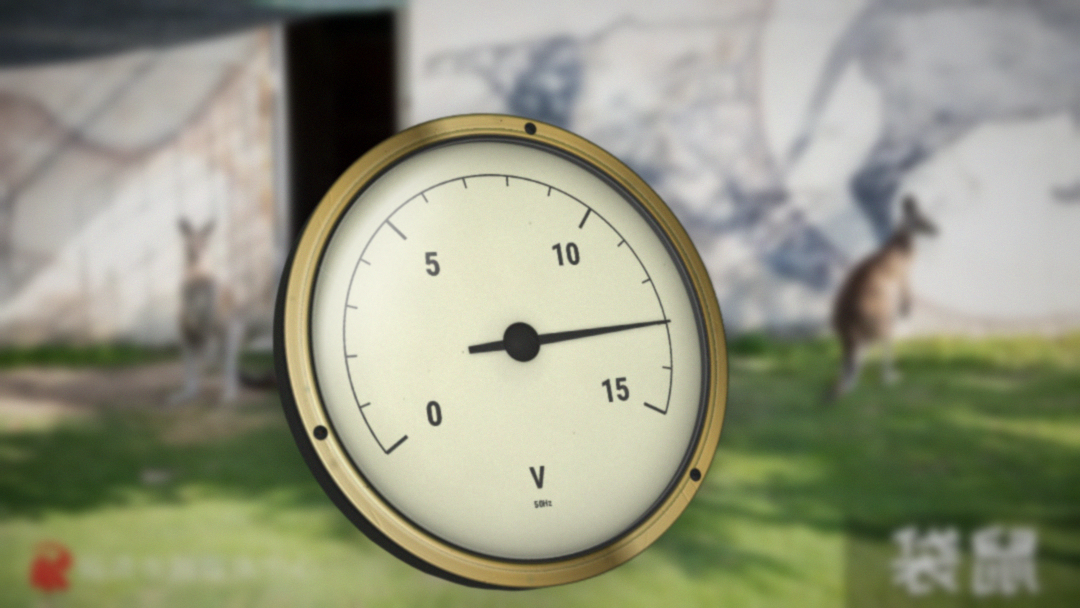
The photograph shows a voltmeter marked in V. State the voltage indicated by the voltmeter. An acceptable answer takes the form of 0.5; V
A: 13; V
